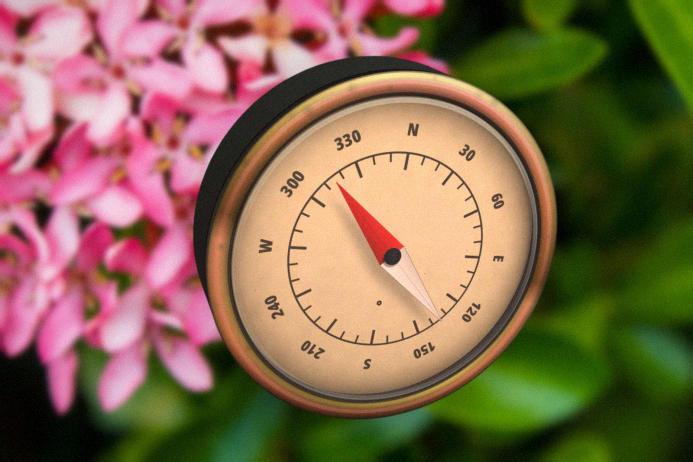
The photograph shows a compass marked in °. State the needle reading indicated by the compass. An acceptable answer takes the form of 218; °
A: 315; °
